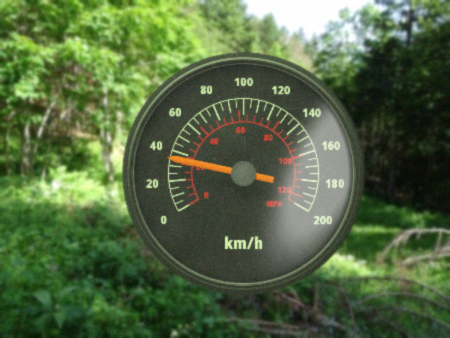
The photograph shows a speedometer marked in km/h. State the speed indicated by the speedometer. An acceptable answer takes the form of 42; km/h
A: 35; km/h
